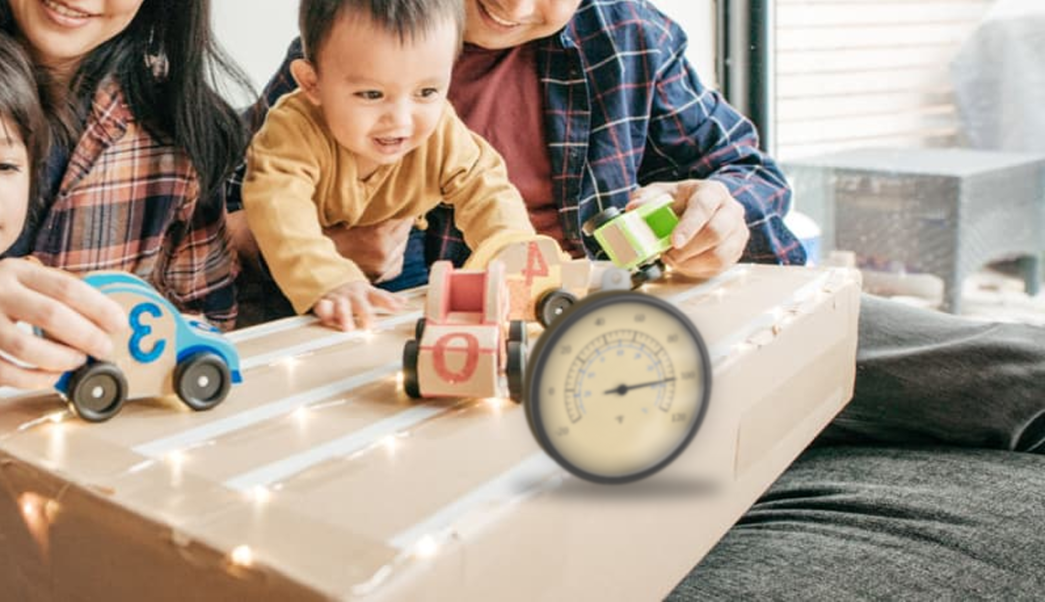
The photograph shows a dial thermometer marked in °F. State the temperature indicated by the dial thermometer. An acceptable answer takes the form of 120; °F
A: 100; °F
